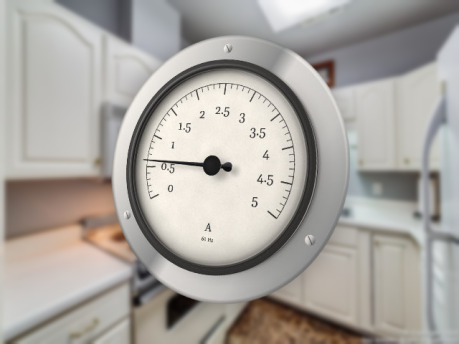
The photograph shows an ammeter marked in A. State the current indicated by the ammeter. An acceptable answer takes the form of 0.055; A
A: 0.6; A
